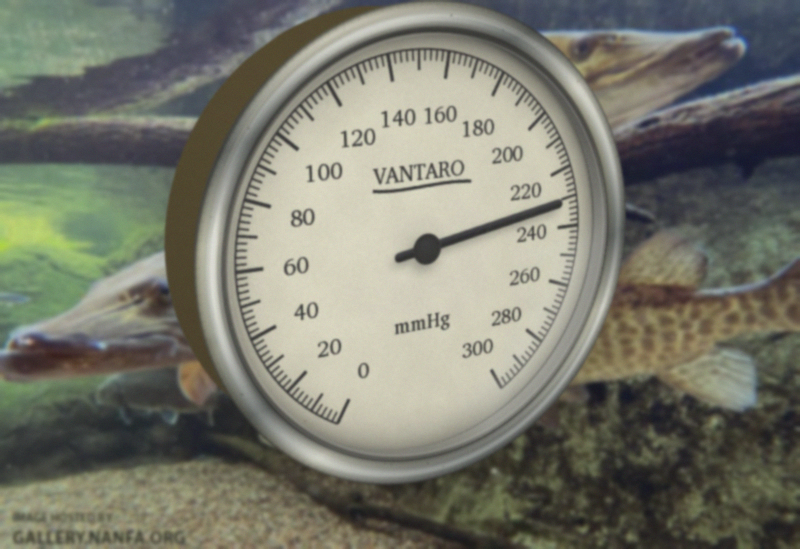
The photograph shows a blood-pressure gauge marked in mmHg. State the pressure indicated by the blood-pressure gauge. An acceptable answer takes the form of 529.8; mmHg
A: 230; mmHg
